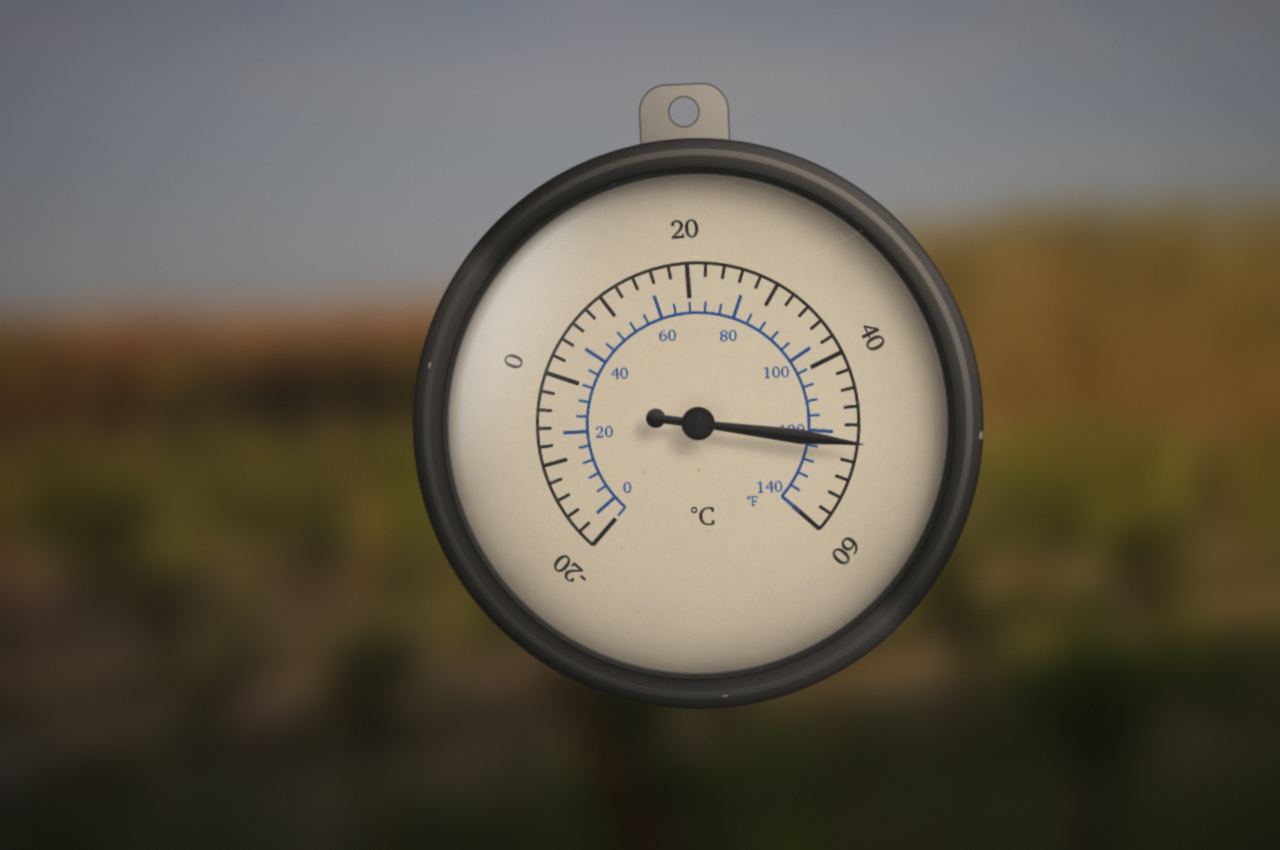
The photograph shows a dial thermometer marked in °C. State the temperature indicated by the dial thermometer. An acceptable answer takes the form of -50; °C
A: 50; °C
